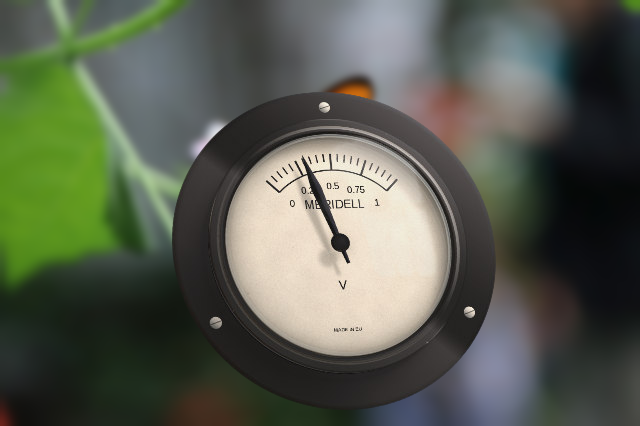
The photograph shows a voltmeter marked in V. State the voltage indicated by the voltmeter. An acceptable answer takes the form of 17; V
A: 0.3; V
